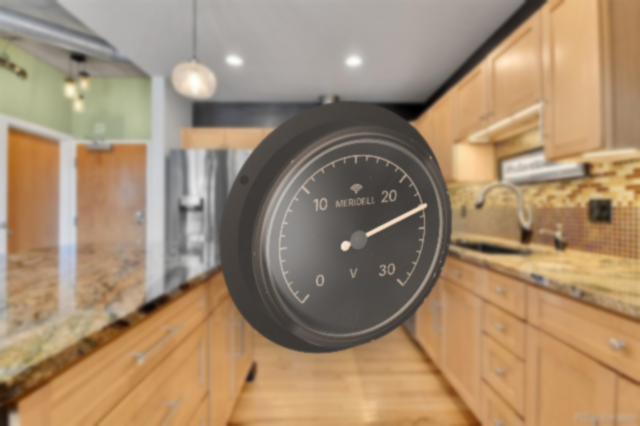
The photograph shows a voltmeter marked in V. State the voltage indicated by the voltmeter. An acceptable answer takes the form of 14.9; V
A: 23; V
